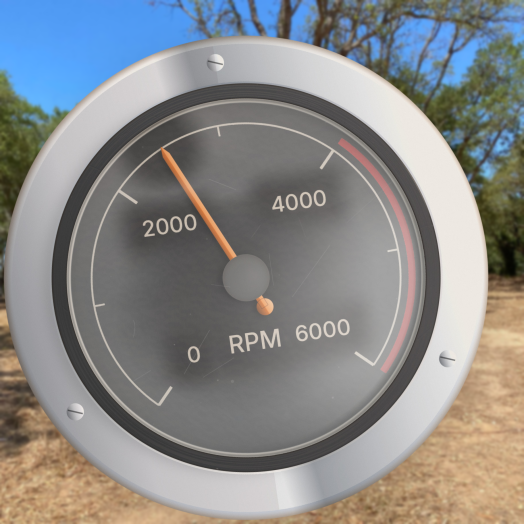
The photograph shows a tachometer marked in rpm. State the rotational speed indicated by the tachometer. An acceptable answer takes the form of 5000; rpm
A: 2500; rpm
